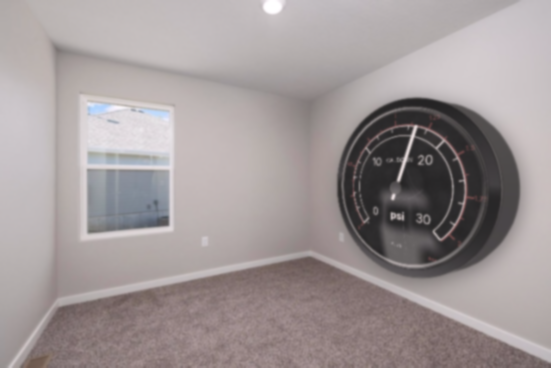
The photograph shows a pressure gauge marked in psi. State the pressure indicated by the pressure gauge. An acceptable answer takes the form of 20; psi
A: 17; psi
